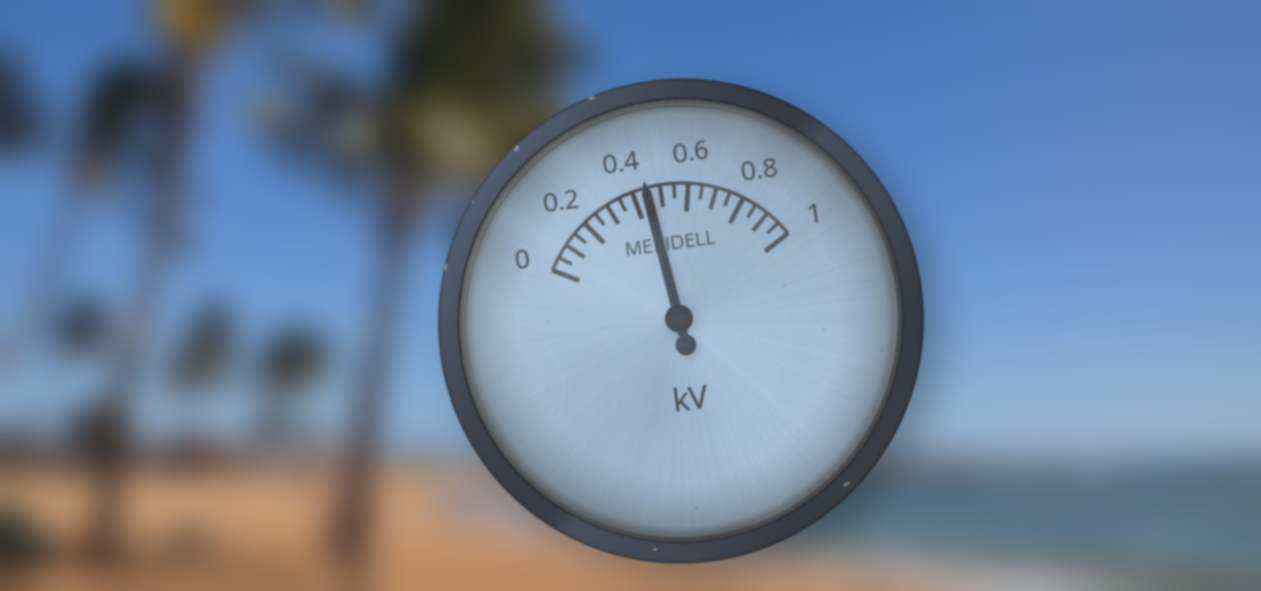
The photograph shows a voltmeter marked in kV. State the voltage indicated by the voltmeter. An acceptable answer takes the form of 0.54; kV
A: 0.45; kV
